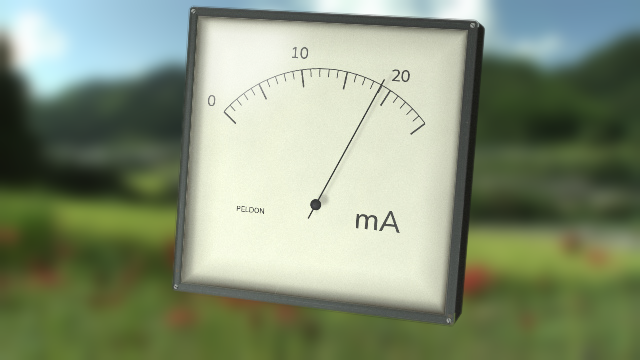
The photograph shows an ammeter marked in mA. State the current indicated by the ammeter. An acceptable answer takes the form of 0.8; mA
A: 19; mA
